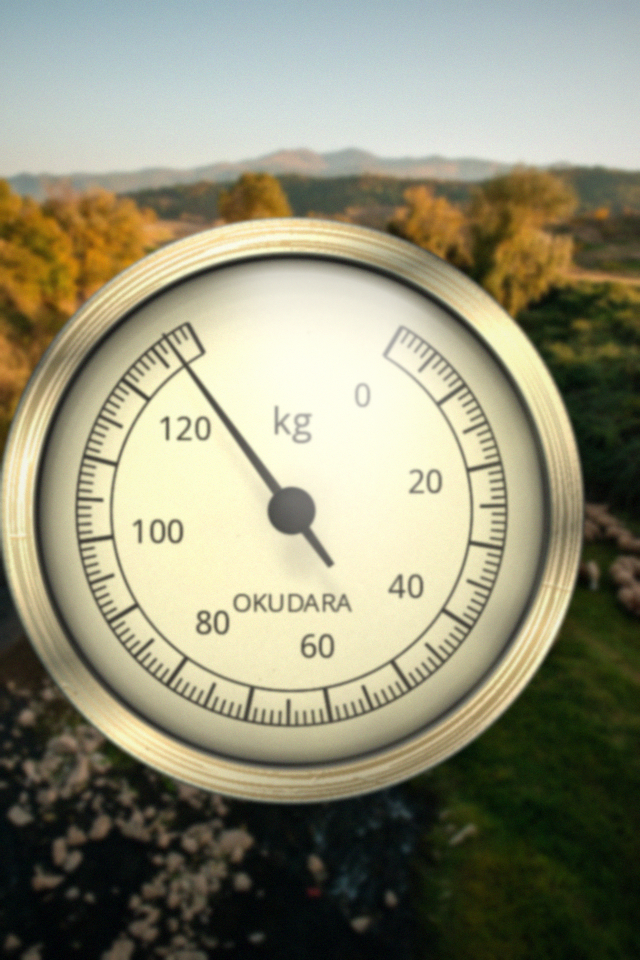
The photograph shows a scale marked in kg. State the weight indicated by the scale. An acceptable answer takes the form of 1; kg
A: 127; kg
